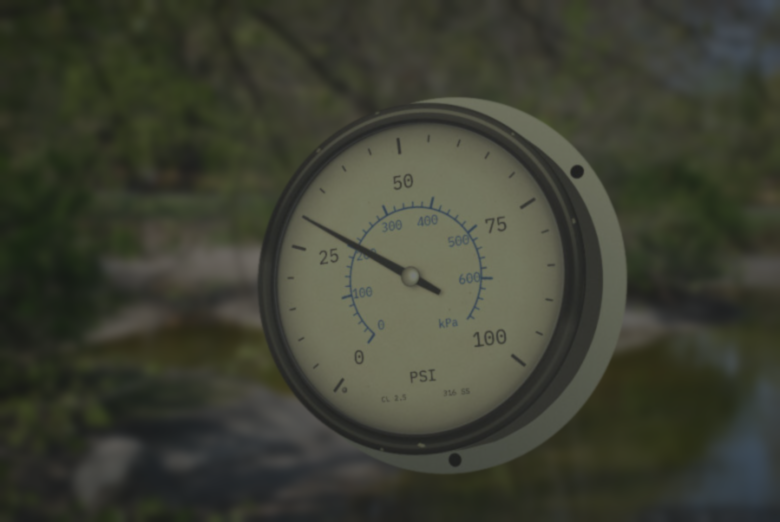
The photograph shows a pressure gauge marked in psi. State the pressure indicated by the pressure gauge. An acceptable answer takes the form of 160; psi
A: 30; psi
